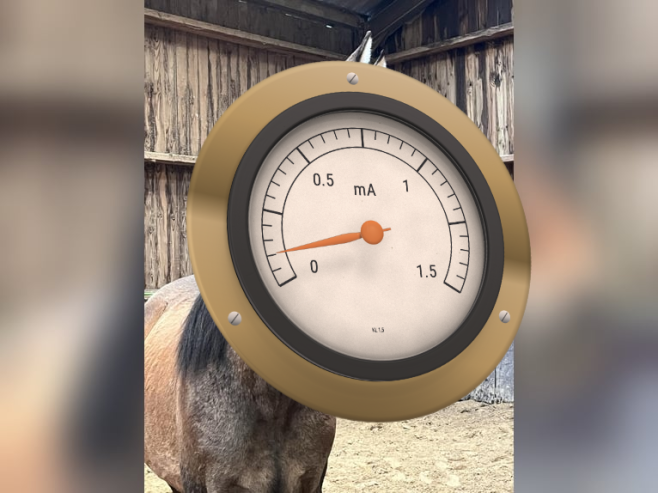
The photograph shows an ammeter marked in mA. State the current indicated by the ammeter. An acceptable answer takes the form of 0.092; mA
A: 0.1; mA
